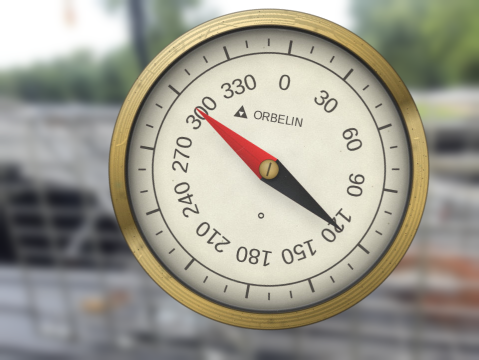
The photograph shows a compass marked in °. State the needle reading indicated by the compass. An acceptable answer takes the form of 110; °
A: 300; °
